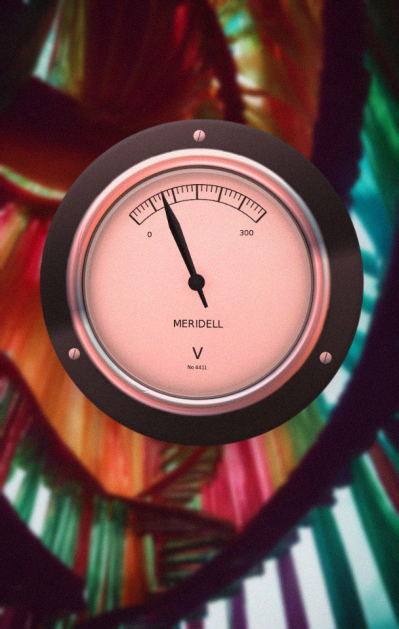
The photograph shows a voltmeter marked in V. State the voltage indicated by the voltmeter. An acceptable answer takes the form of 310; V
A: 80; V
